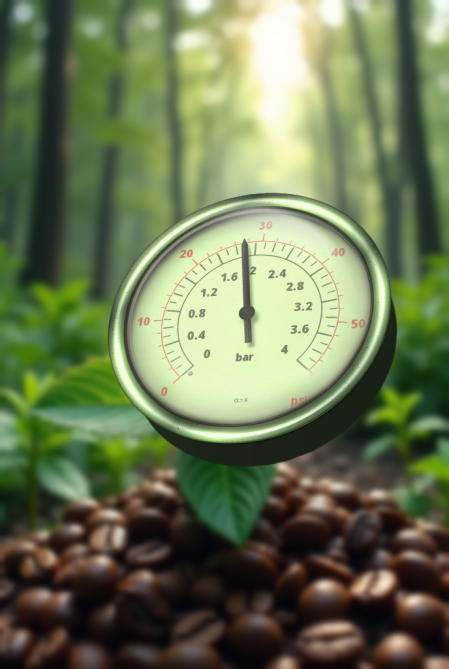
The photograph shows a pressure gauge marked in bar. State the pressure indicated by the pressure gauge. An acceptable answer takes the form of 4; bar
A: 1.9; bar
